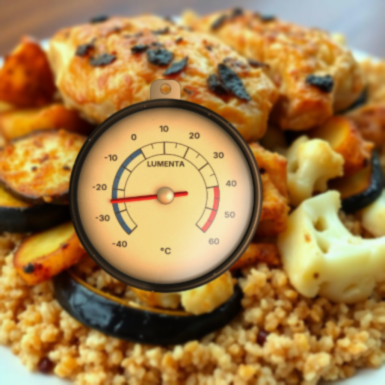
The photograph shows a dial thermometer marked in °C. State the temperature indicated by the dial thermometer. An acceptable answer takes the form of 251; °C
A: -25; °C
